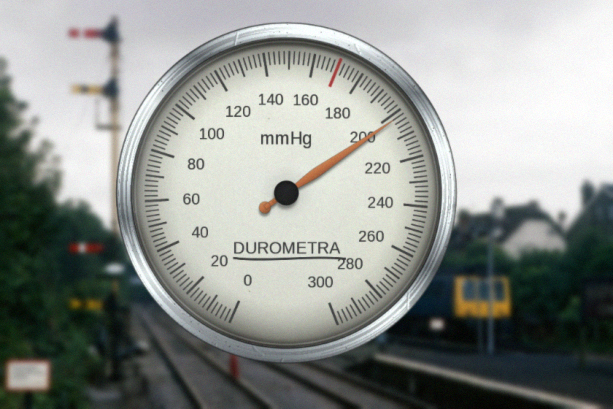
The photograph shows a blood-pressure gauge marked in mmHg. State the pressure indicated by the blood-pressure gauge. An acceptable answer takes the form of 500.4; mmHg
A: 202; mmHg
